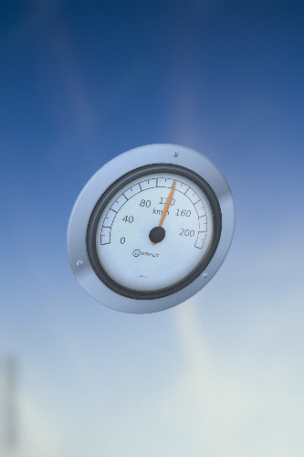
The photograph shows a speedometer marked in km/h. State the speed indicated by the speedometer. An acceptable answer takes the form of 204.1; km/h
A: 120; km/h
